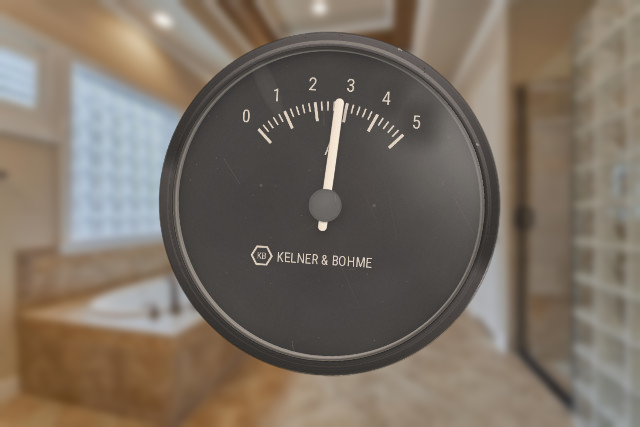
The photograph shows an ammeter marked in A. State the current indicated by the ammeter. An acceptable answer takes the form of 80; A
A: 2.8; A
